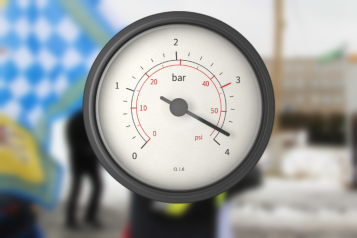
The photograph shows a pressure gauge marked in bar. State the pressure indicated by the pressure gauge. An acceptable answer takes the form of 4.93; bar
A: 3.8; bar
